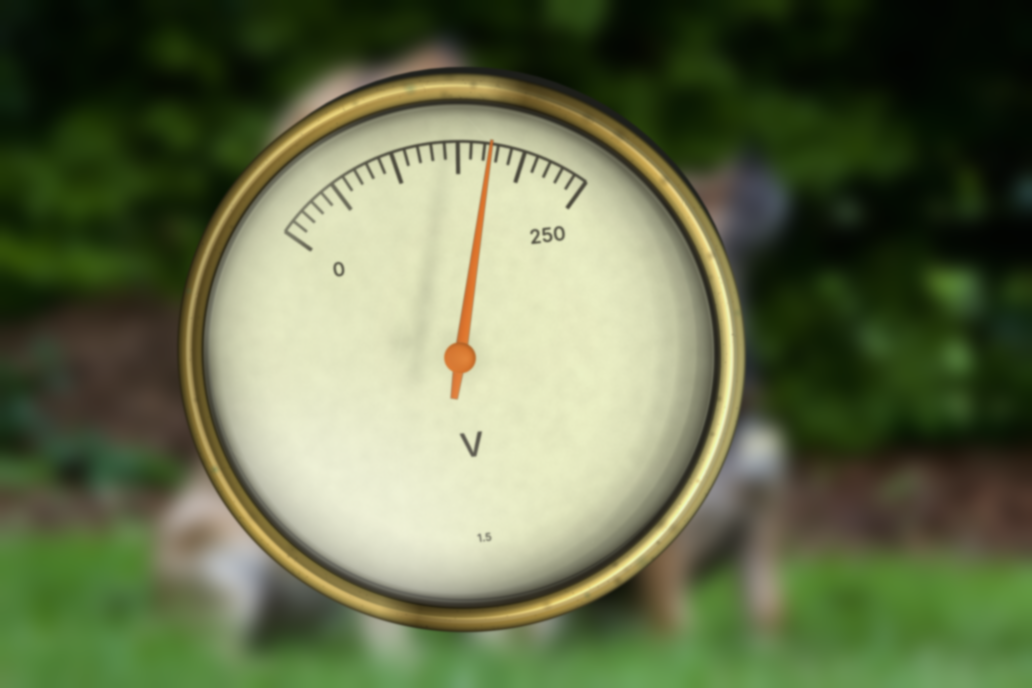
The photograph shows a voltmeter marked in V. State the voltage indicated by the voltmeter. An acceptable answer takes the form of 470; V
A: 175; V
